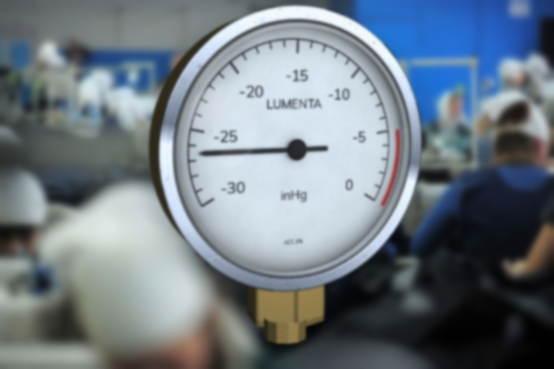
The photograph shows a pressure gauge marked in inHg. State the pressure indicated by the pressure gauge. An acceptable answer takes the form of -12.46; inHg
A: -26.5; inHg
